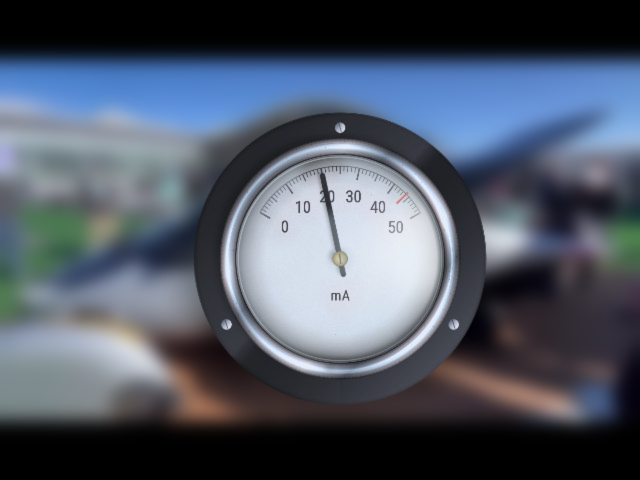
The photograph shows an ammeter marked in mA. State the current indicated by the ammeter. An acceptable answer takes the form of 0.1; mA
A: 20; mA
